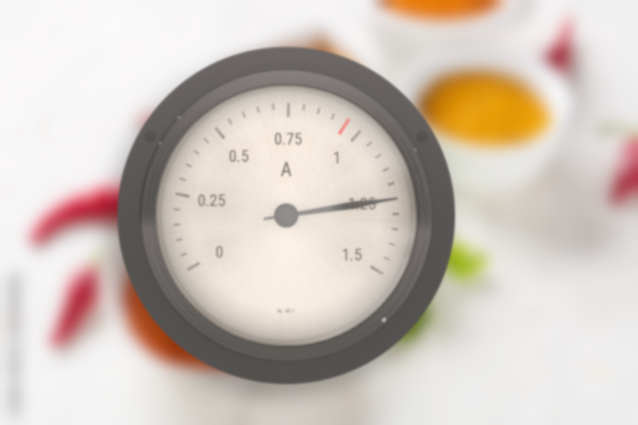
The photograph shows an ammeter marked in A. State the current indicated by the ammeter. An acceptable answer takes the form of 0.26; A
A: 1.25; A
